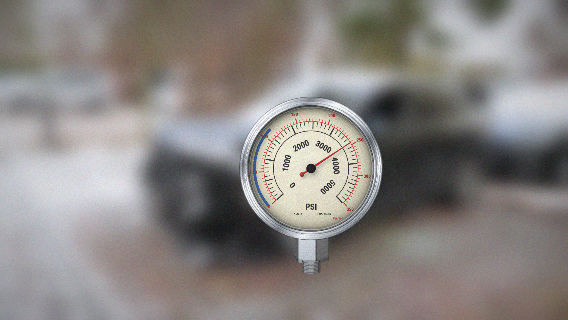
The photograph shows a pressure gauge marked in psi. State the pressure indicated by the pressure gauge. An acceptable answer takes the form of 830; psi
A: 3500; psi
